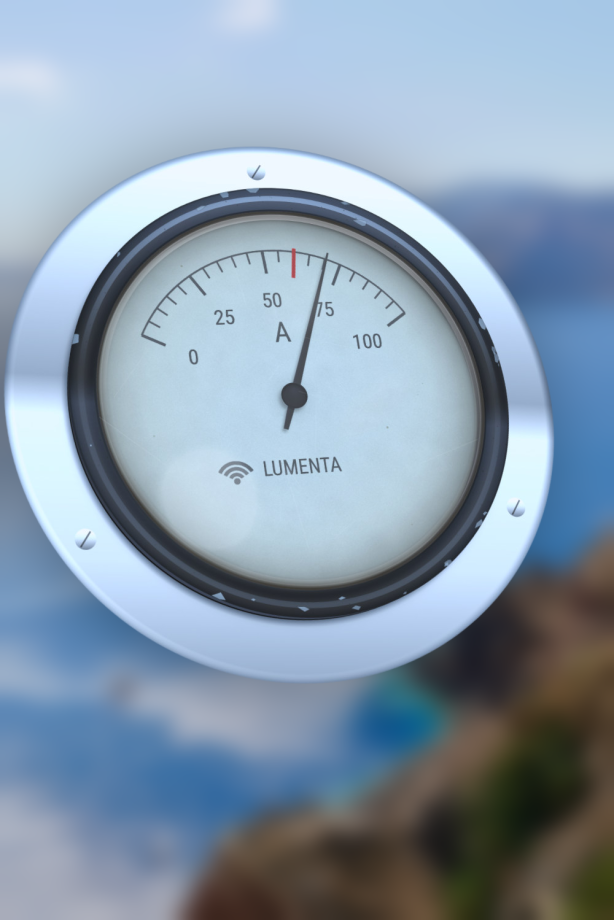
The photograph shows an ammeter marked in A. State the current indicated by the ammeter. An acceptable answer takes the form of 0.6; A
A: 70; A
